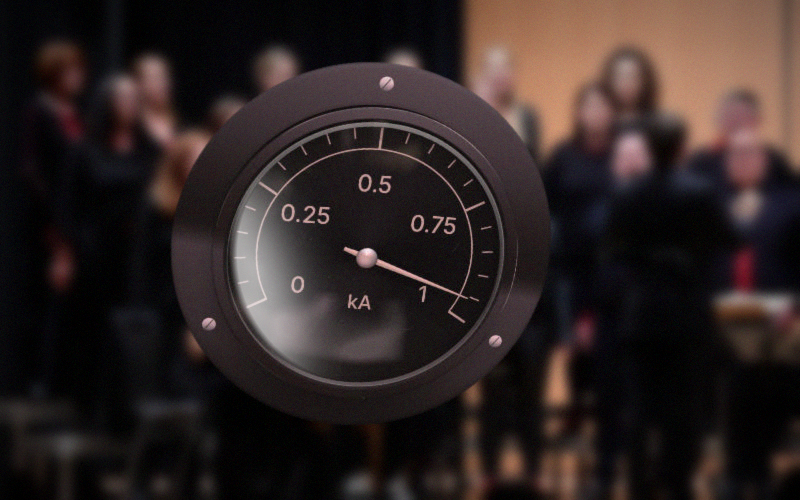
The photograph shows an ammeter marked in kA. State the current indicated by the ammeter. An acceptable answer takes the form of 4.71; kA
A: 0.95; kA
